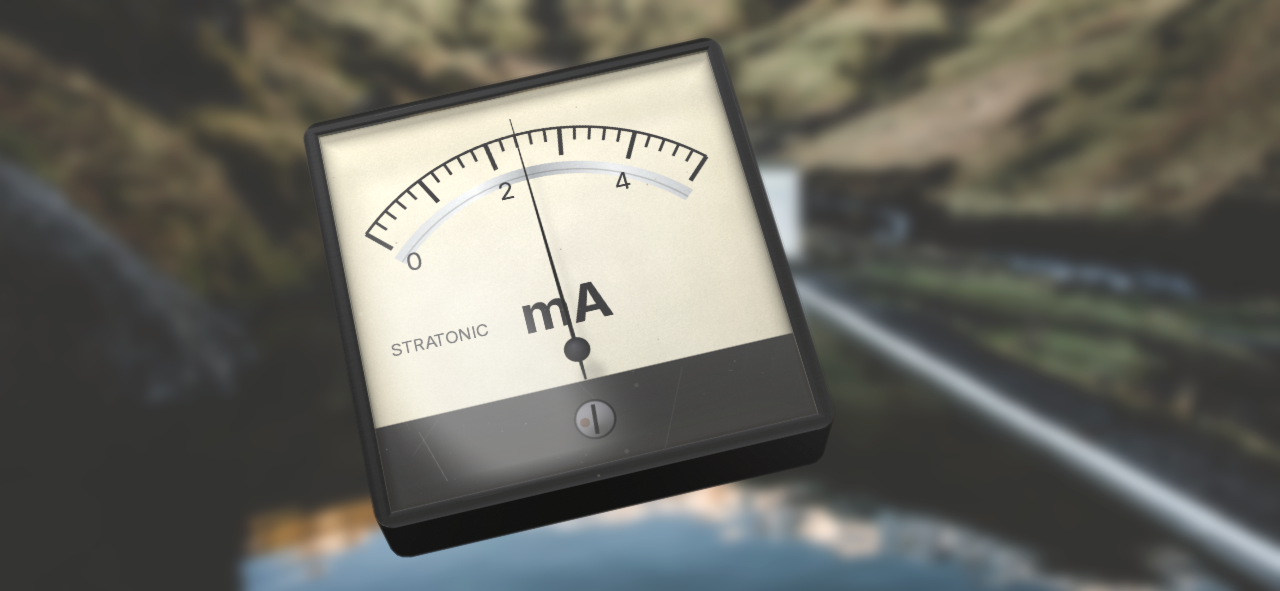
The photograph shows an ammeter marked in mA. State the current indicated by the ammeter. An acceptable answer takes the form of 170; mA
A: 2.4; mA
